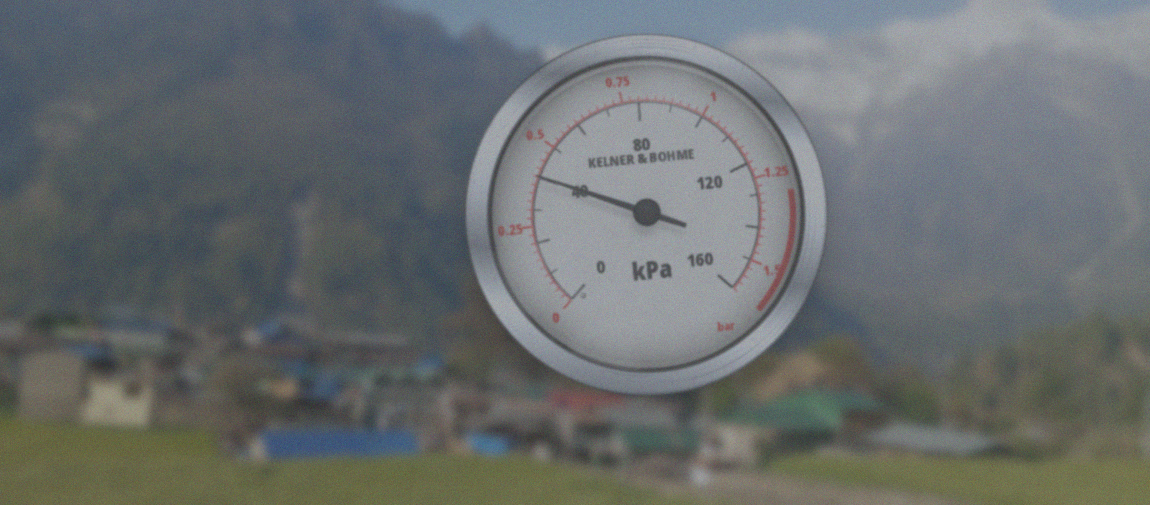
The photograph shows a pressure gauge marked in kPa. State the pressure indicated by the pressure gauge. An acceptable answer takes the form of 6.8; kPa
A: 40; kPa
